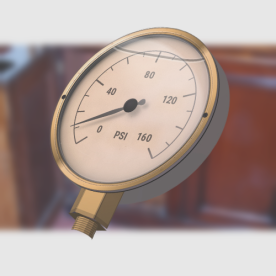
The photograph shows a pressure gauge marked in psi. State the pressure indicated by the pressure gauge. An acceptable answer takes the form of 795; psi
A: 10; psi
